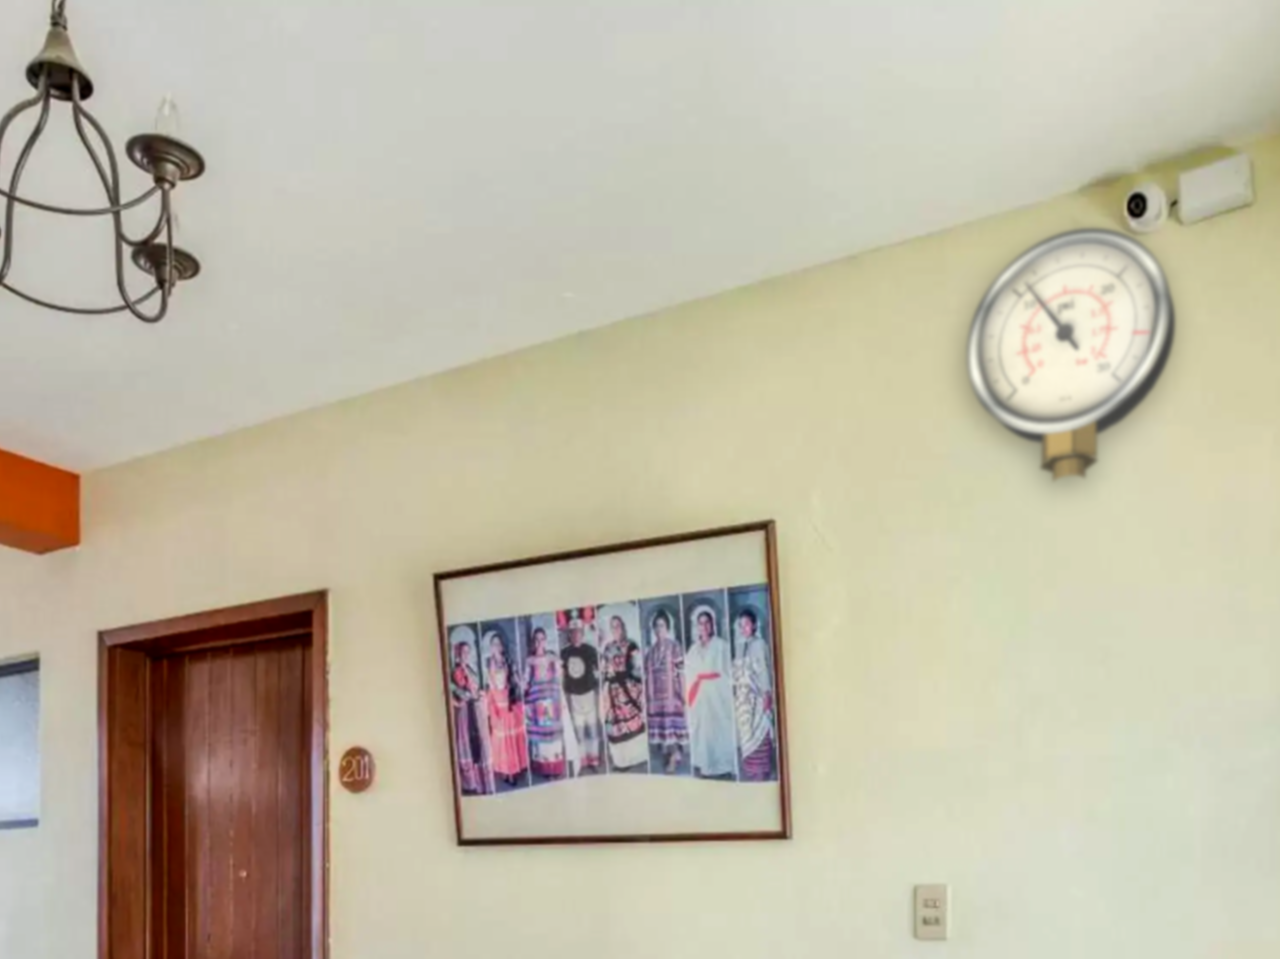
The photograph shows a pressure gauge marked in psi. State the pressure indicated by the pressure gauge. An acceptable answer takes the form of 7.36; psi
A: 11; psi
